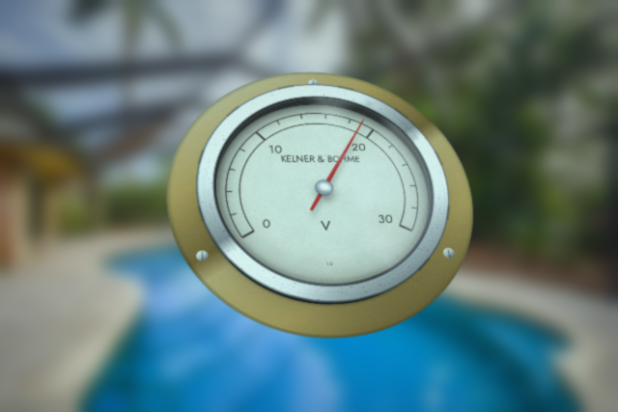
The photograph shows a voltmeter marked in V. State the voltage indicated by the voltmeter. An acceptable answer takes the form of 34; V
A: 19; V
